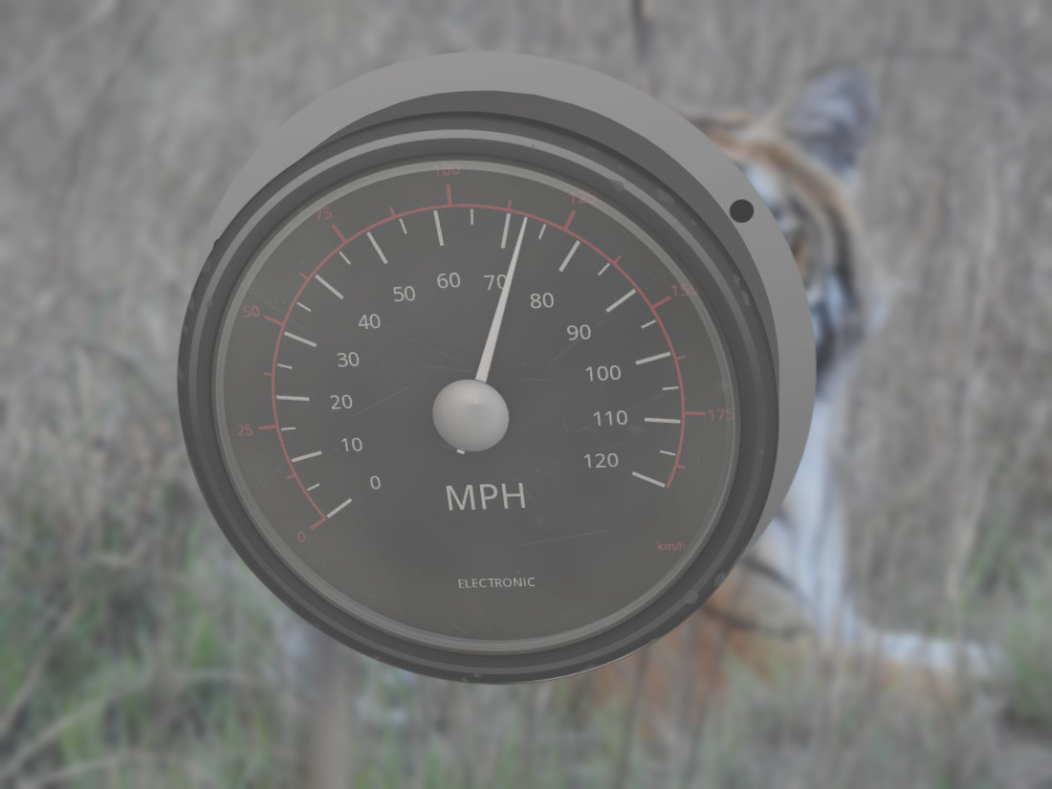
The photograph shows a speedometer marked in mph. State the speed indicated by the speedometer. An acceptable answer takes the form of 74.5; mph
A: 72.5; mph
